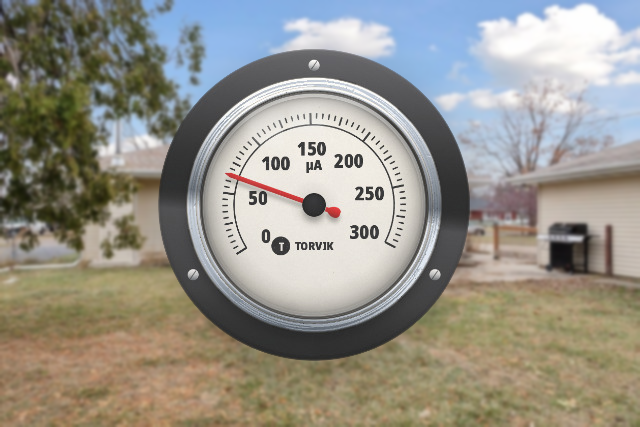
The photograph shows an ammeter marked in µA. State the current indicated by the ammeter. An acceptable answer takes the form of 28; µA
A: 65; µA
